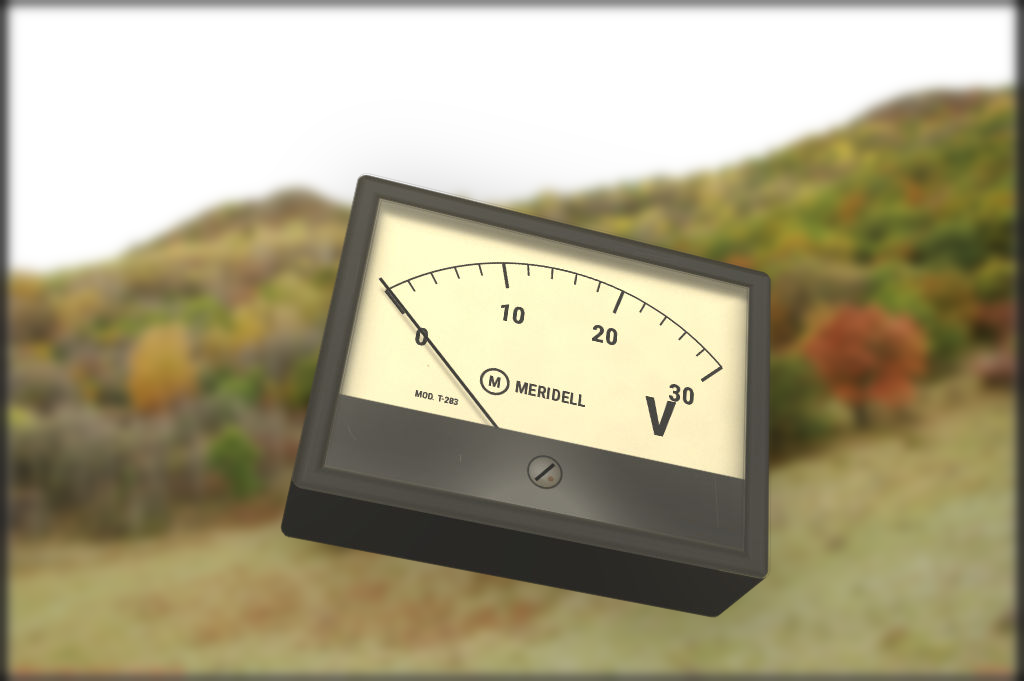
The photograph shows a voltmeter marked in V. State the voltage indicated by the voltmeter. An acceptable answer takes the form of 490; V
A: 0; V
